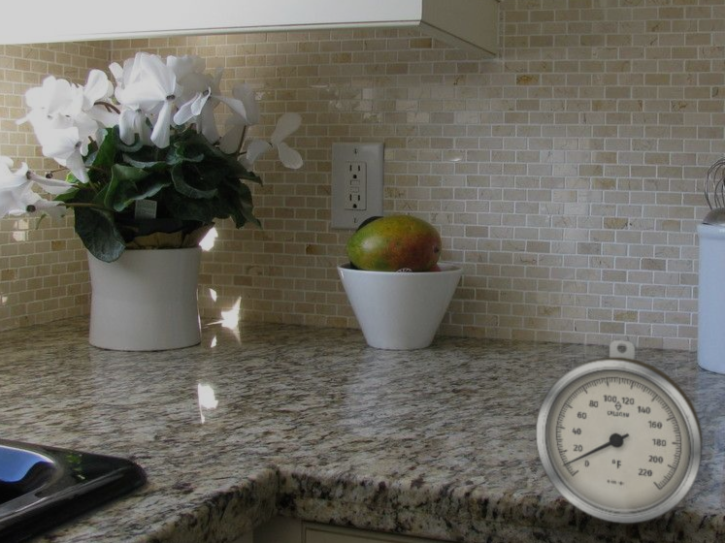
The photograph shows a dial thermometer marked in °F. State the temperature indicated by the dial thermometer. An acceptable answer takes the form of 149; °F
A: 10; °F
